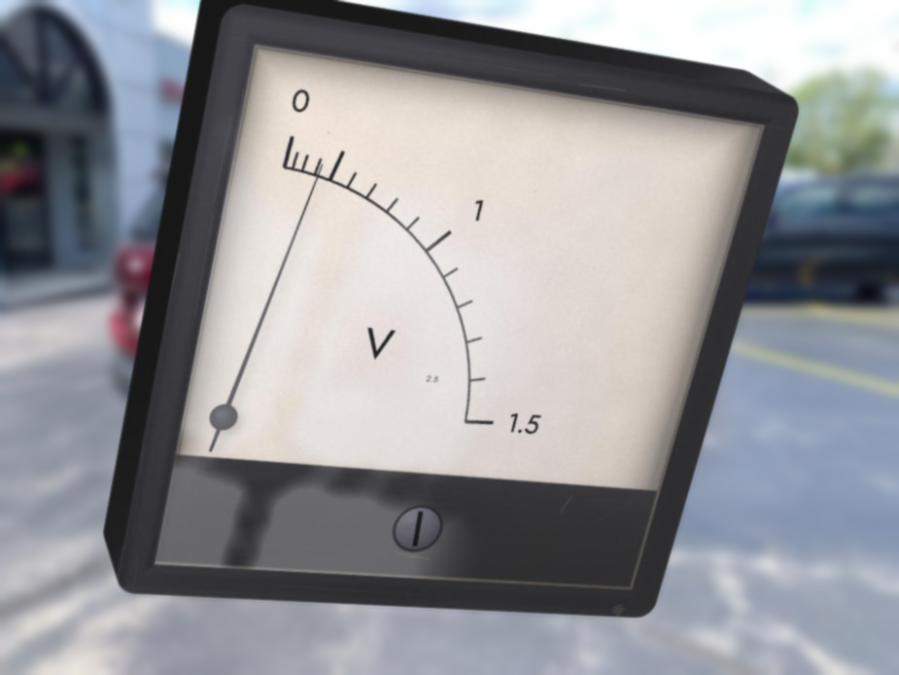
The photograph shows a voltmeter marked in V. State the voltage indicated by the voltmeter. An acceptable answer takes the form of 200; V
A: 0.4; V
